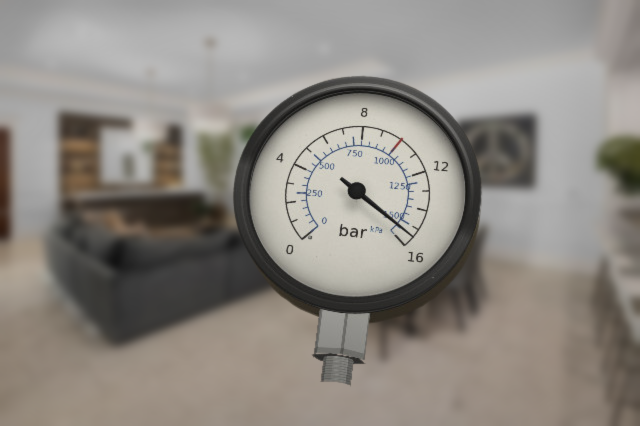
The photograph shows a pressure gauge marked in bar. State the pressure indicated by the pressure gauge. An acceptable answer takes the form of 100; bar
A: 15.5; bar
